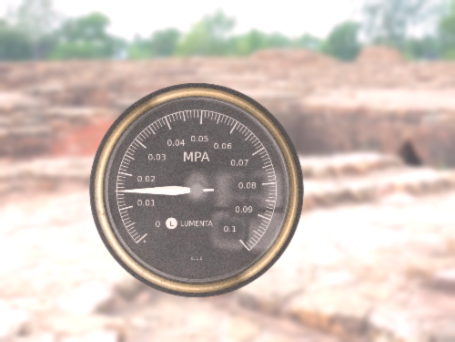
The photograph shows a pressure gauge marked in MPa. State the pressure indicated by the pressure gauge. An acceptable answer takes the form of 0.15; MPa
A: 0.015; MPa
